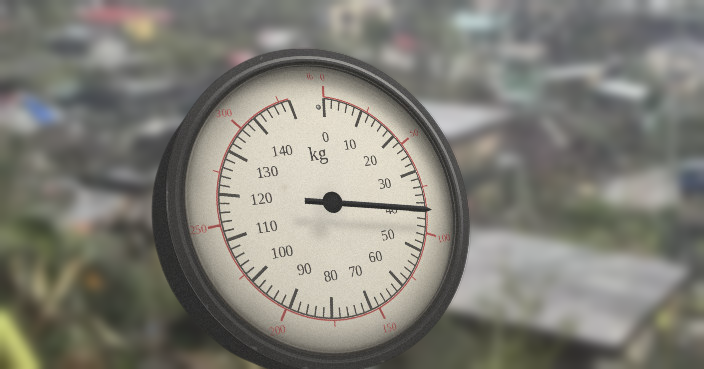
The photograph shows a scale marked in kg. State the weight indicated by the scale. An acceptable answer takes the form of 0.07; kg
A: 40; kg
